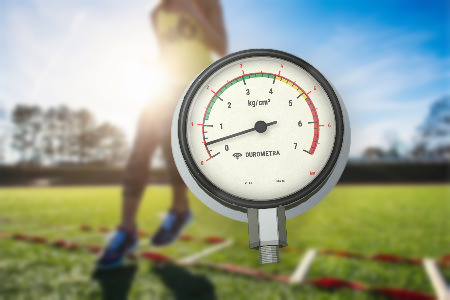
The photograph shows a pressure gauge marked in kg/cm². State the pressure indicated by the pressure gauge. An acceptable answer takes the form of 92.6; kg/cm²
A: 0.4; kg/cm²
